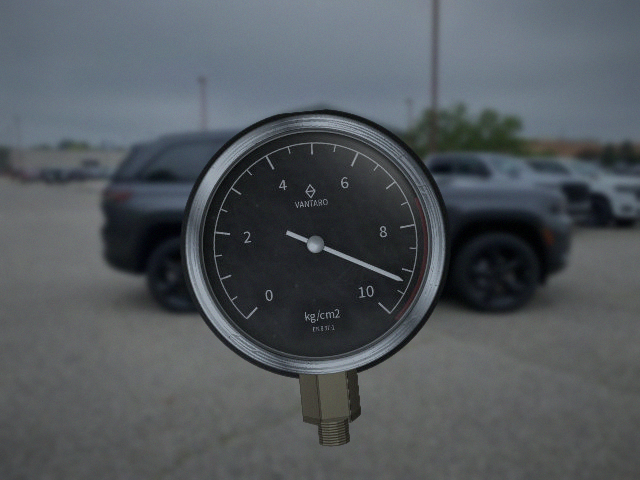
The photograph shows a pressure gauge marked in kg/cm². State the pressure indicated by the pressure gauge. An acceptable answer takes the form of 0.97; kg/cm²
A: 9.25; kg/cm²
